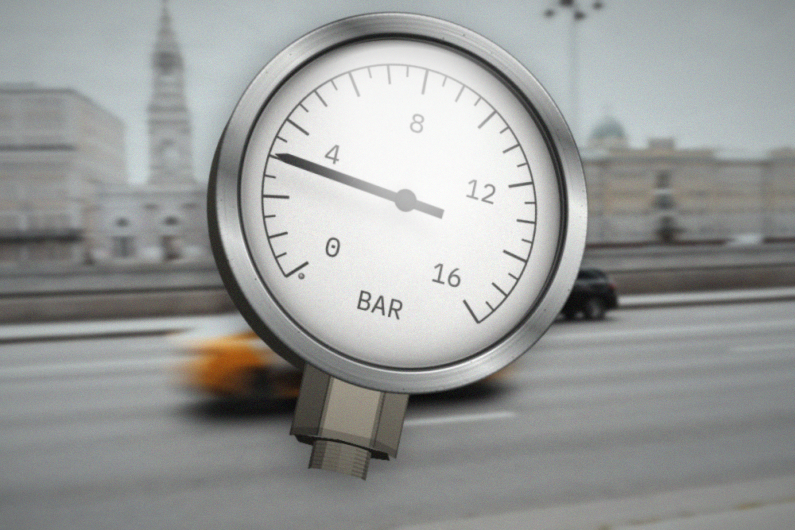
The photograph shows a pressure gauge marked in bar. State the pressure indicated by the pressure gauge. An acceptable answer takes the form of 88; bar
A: 3; bar
